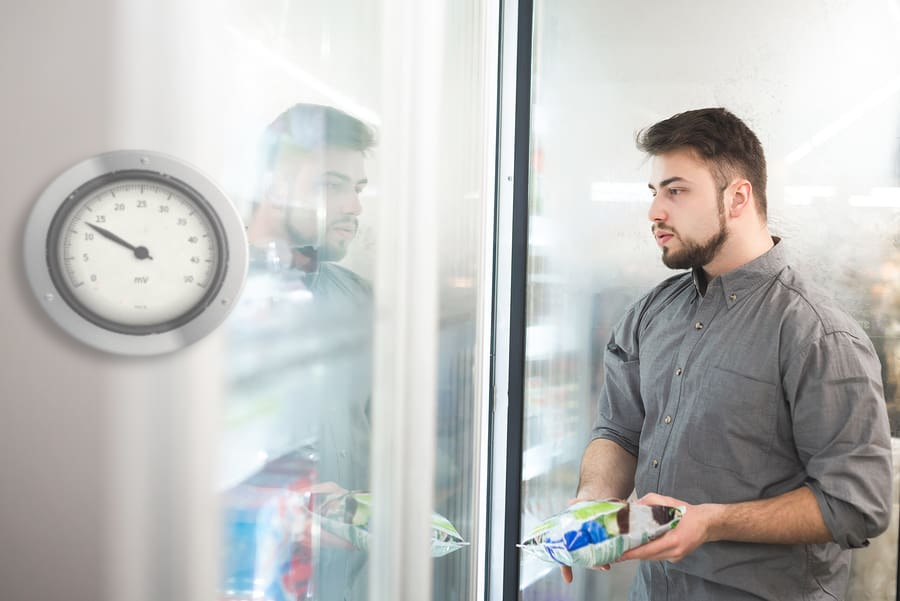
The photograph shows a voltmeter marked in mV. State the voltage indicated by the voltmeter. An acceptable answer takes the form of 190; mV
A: 12.5; mV
